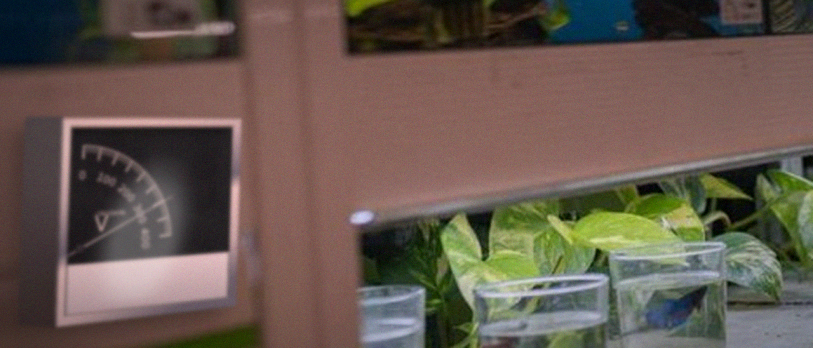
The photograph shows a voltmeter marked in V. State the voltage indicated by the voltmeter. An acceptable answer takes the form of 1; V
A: 300; V
